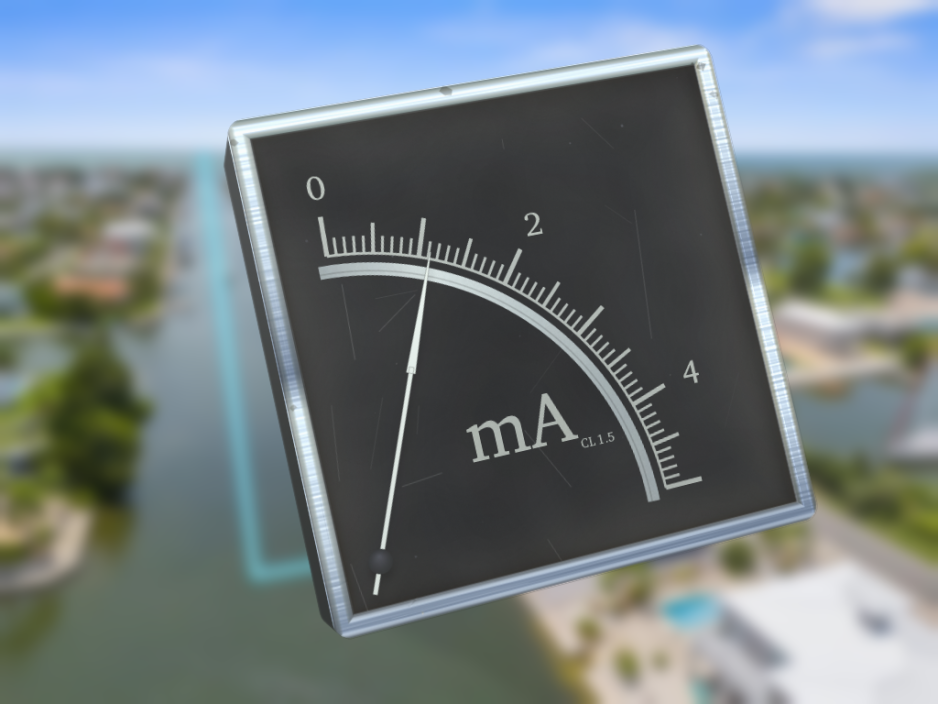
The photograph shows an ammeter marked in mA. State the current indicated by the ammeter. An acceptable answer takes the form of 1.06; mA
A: 1.1; mA
